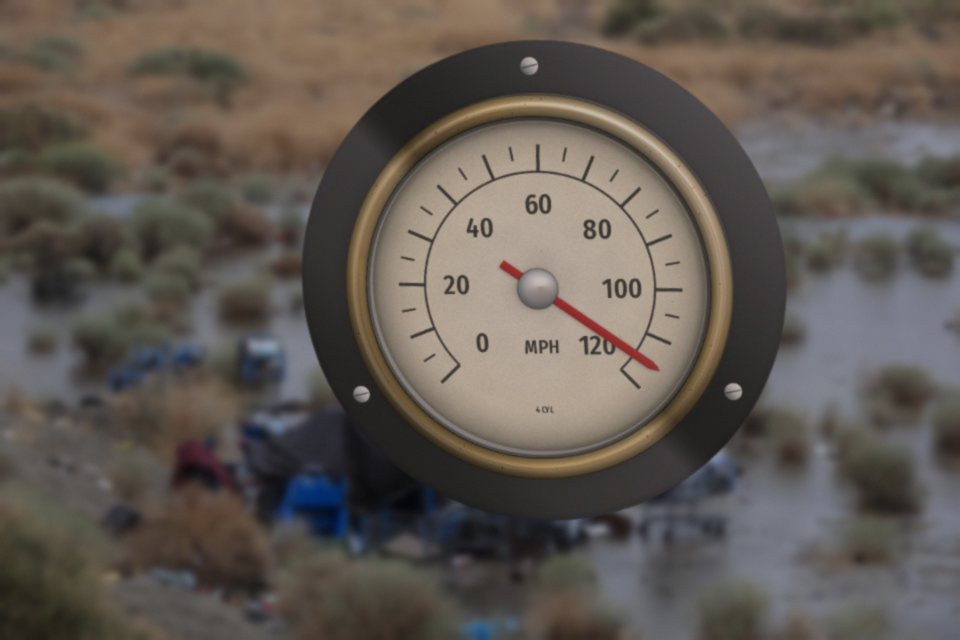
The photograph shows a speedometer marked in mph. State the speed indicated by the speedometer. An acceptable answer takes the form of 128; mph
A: 115; mph
